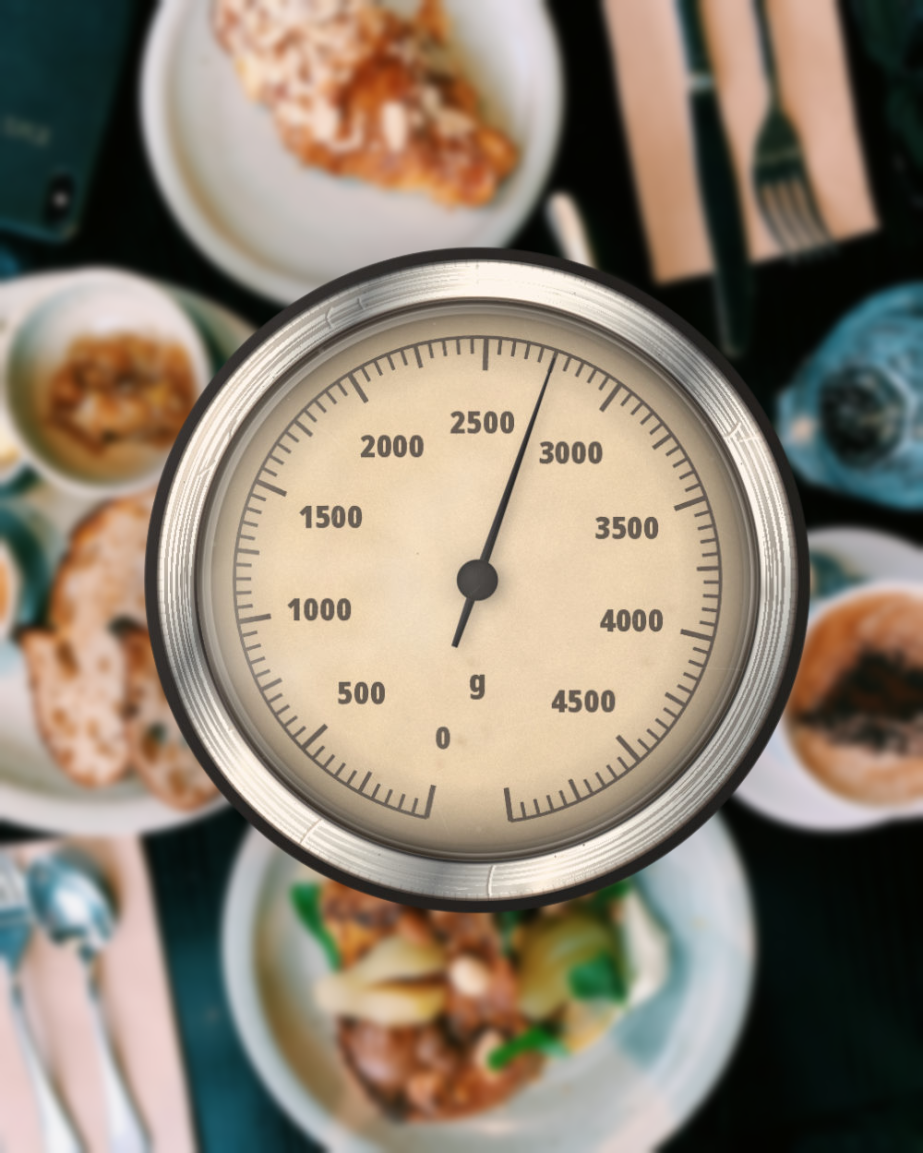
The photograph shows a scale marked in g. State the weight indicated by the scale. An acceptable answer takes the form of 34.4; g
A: 2750; g
